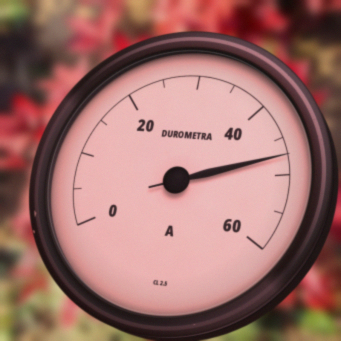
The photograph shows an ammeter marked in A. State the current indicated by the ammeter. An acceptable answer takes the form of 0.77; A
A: 47.5; A
